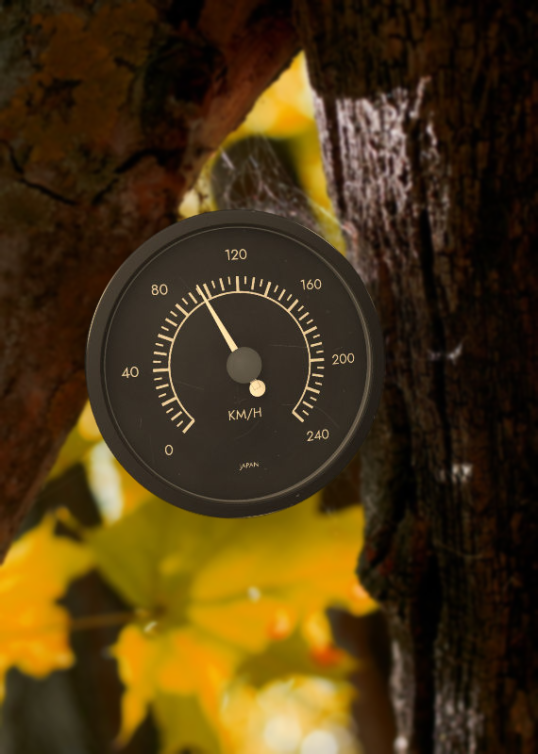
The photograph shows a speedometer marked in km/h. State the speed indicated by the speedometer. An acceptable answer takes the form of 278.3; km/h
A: 95; km/h
